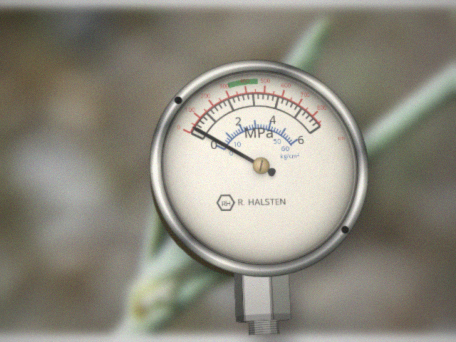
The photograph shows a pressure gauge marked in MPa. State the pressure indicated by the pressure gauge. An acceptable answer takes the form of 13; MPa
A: 0.2; MPa
